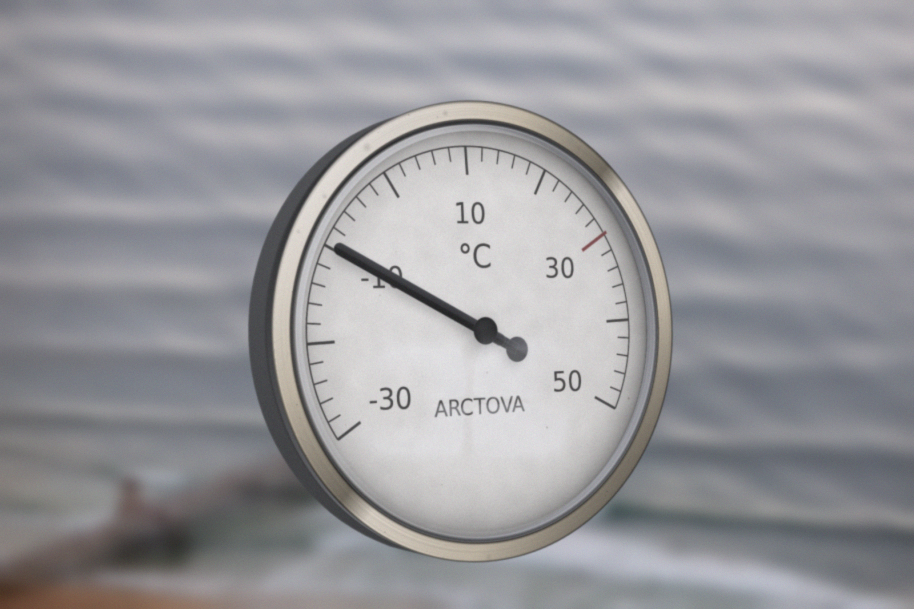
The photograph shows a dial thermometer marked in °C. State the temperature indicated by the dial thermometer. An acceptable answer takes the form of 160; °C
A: -10; °C
